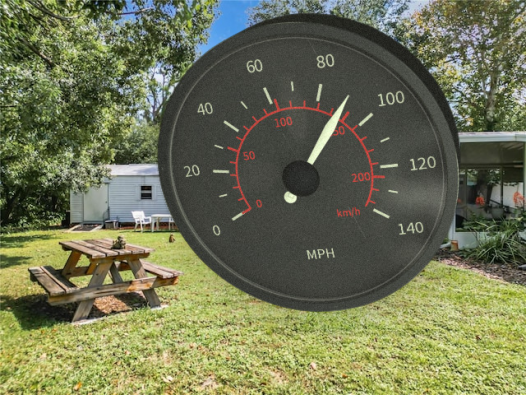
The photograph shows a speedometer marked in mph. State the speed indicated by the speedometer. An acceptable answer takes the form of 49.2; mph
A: 90; mph
